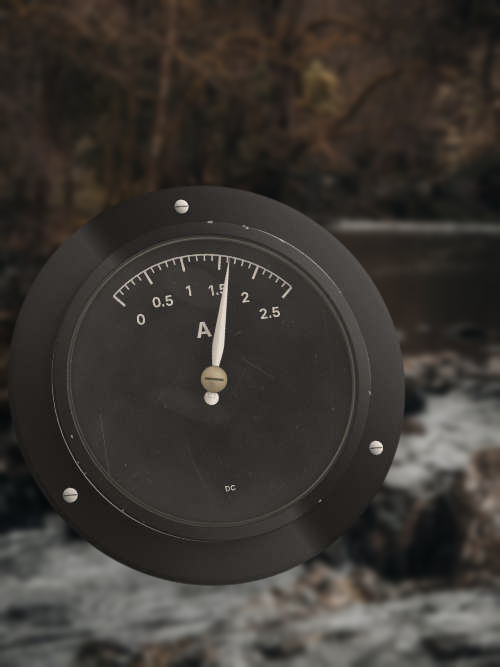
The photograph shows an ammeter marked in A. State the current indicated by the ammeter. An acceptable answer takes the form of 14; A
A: 1.6; A
